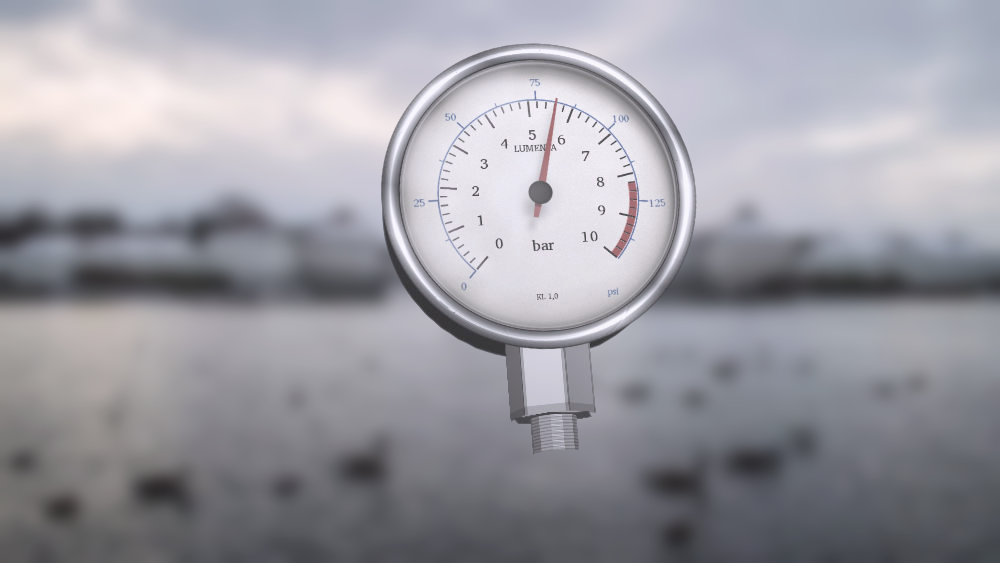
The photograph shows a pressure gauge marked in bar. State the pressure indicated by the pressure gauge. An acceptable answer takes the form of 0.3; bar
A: 5.6; bar
